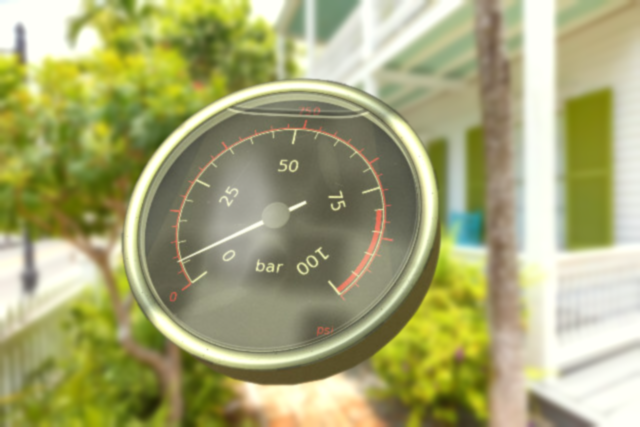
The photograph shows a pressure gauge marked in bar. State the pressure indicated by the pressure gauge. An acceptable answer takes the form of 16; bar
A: 5; bar
